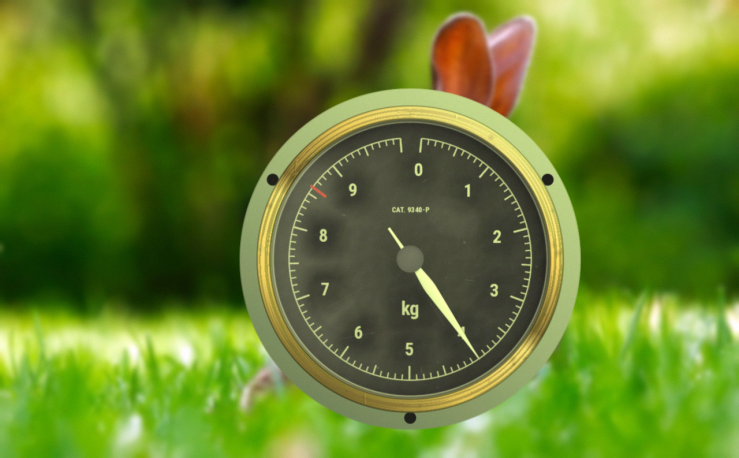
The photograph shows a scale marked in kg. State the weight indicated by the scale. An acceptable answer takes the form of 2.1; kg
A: 4; kg
